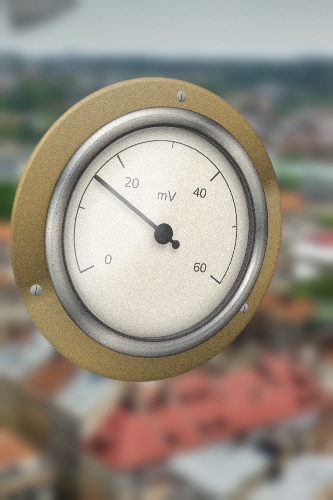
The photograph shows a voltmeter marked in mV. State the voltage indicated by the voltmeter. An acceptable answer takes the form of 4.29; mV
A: 15; mV
